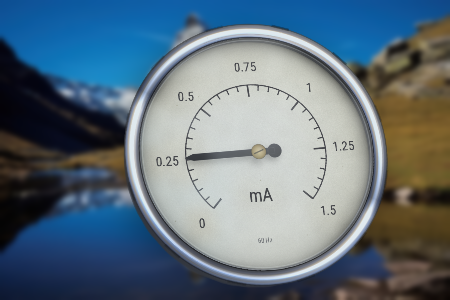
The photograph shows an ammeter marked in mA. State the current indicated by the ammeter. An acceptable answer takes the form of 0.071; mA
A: 0.25; mA
